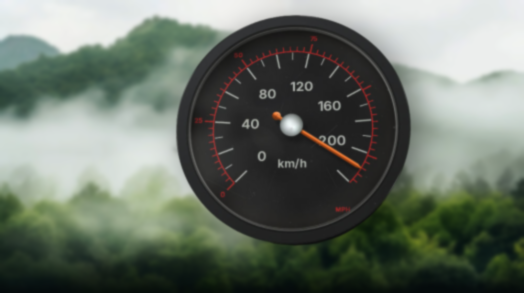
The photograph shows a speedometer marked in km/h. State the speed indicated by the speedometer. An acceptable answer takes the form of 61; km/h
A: 210; km/h
